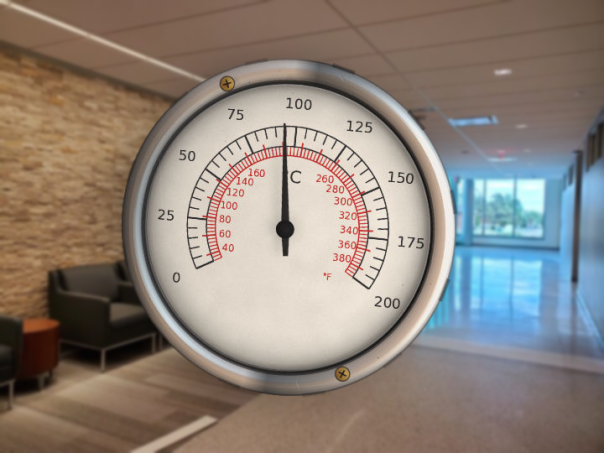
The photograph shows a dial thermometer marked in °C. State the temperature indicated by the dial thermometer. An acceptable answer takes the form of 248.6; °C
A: 95; °C
